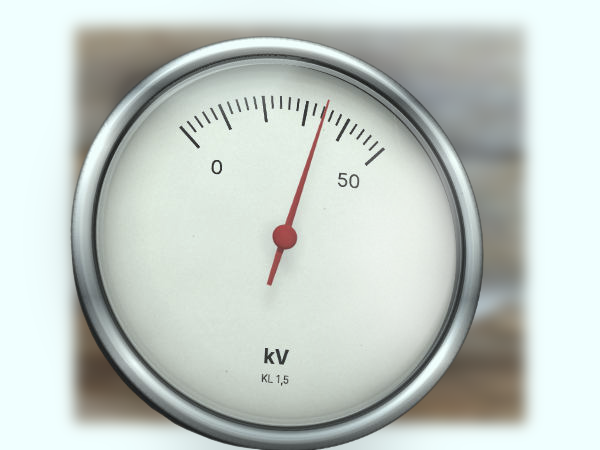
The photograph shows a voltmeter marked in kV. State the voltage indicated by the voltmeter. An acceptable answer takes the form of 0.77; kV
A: 34; kV
